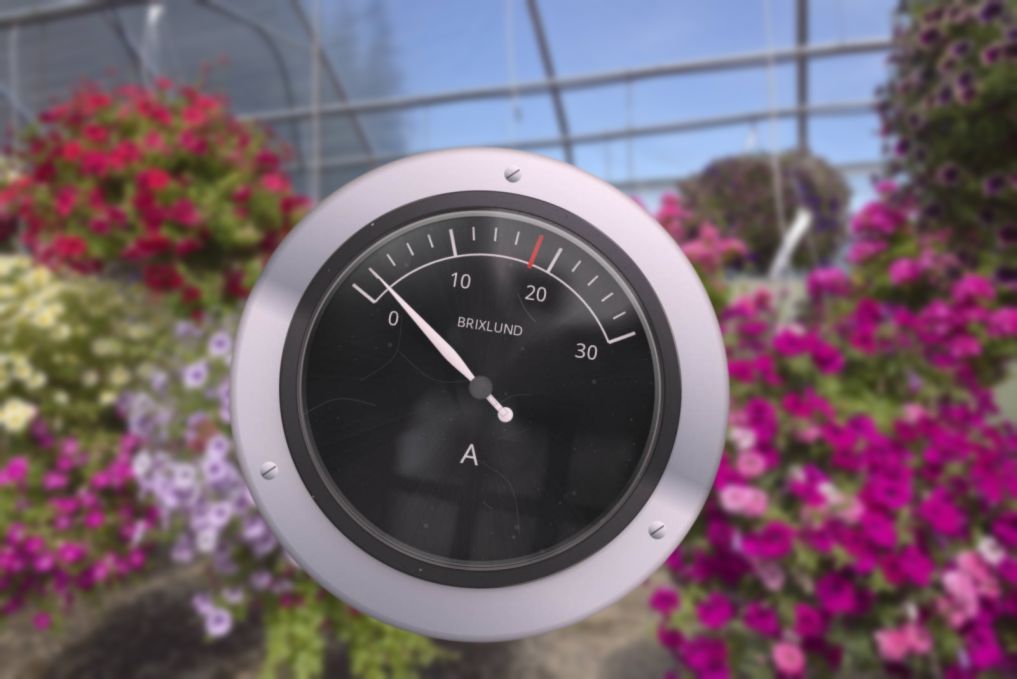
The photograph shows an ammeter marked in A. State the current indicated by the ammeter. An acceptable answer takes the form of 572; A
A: 2; A
